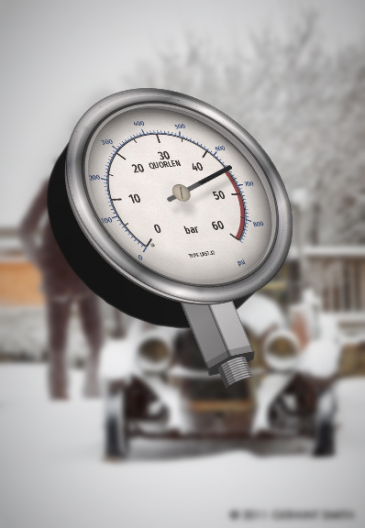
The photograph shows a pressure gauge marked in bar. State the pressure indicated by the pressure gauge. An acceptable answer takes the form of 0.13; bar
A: 45; bar
